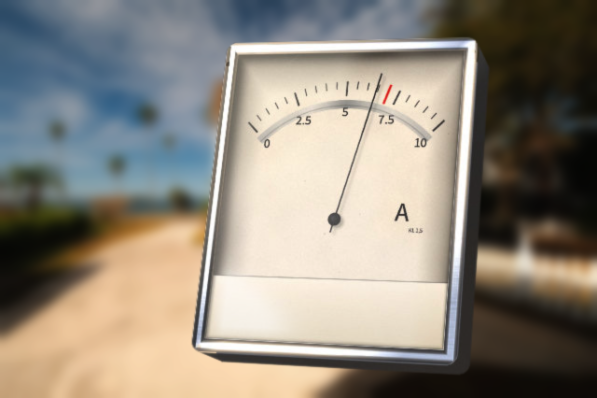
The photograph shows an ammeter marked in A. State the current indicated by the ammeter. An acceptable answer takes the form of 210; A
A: 6.5; A
